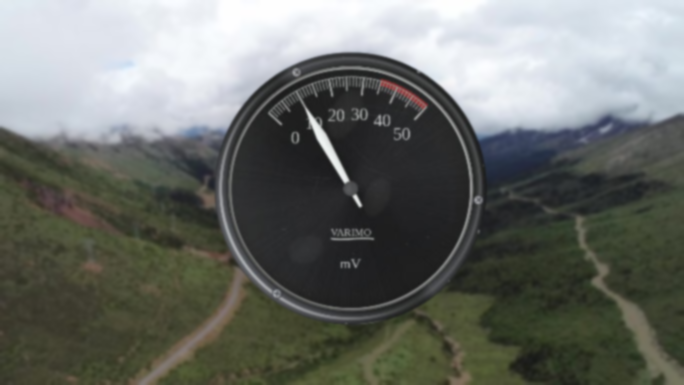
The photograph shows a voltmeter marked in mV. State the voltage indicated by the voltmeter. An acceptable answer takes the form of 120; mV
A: 10; mV
